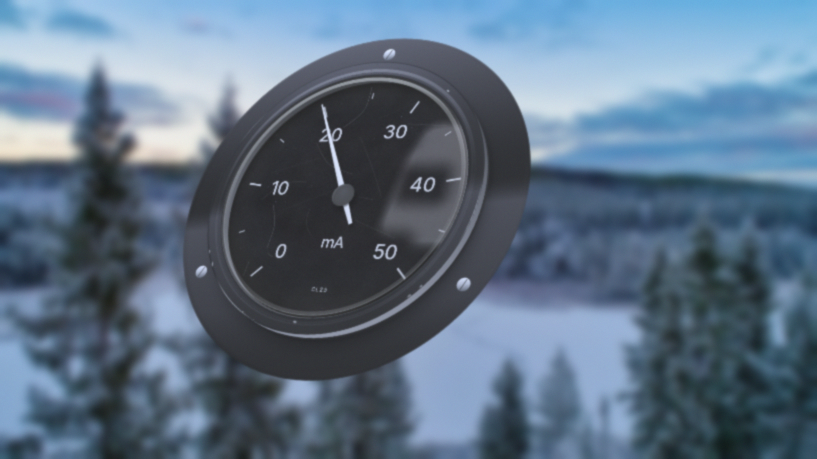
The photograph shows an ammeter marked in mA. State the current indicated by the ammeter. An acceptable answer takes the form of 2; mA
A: 20; mA
